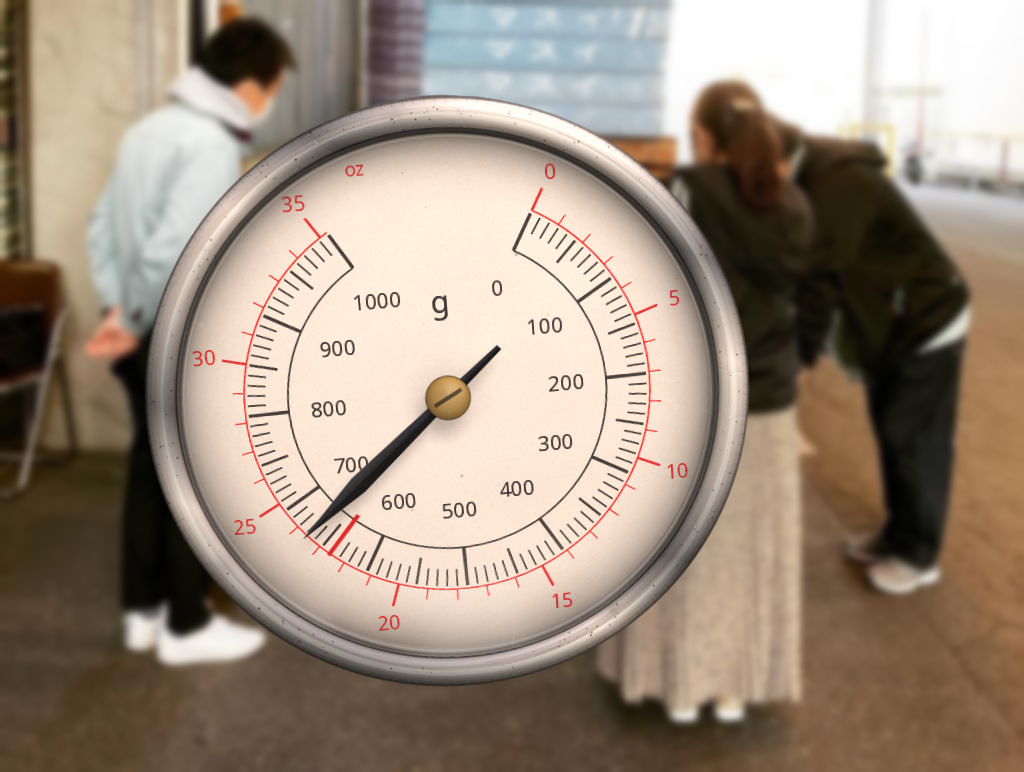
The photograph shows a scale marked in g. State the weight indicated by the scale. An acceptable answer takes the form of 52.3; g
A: 670; g
